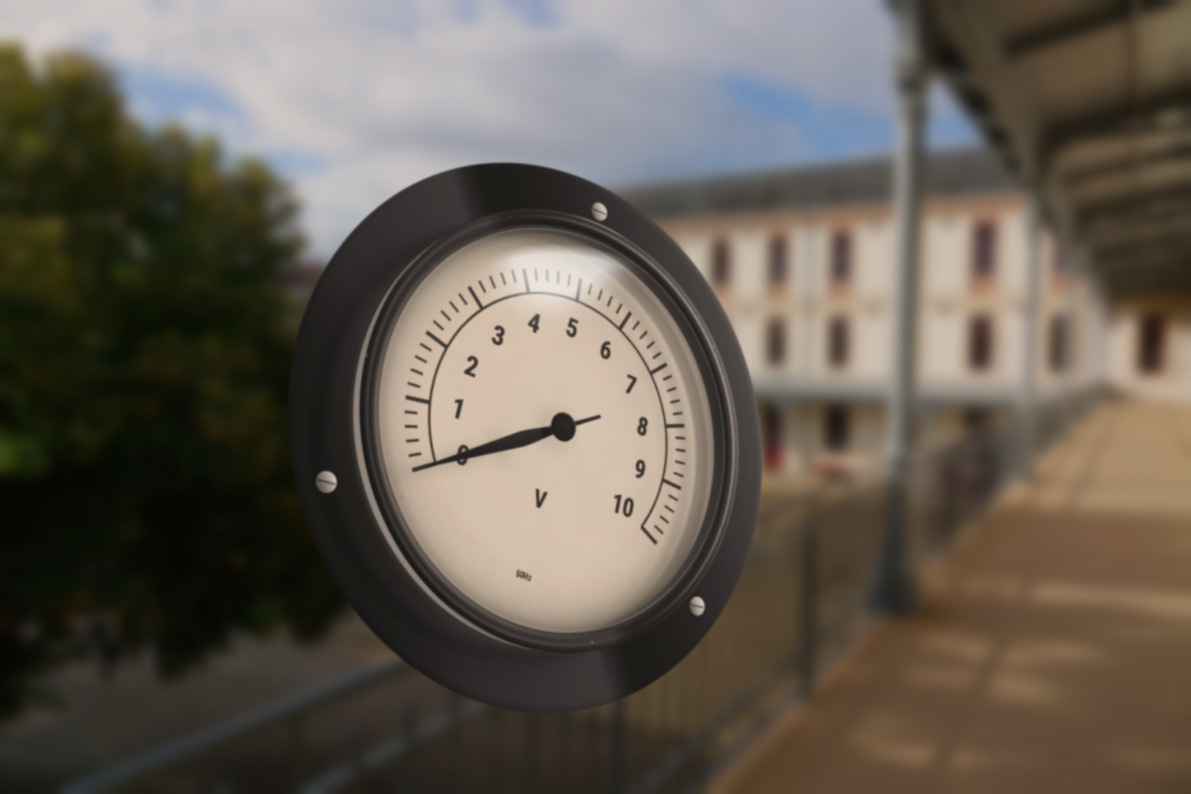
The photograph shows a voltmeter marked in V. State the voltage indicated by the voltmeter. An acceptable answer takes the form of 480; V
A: 0; V
